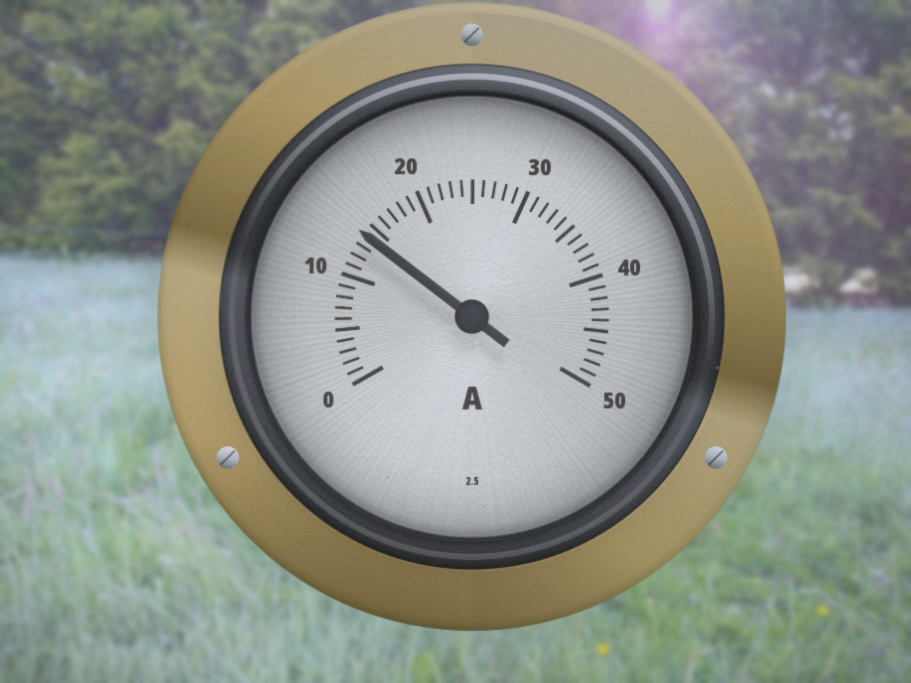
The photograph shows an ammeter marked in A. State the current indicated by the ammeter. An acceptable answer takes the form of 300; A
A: 14; A
